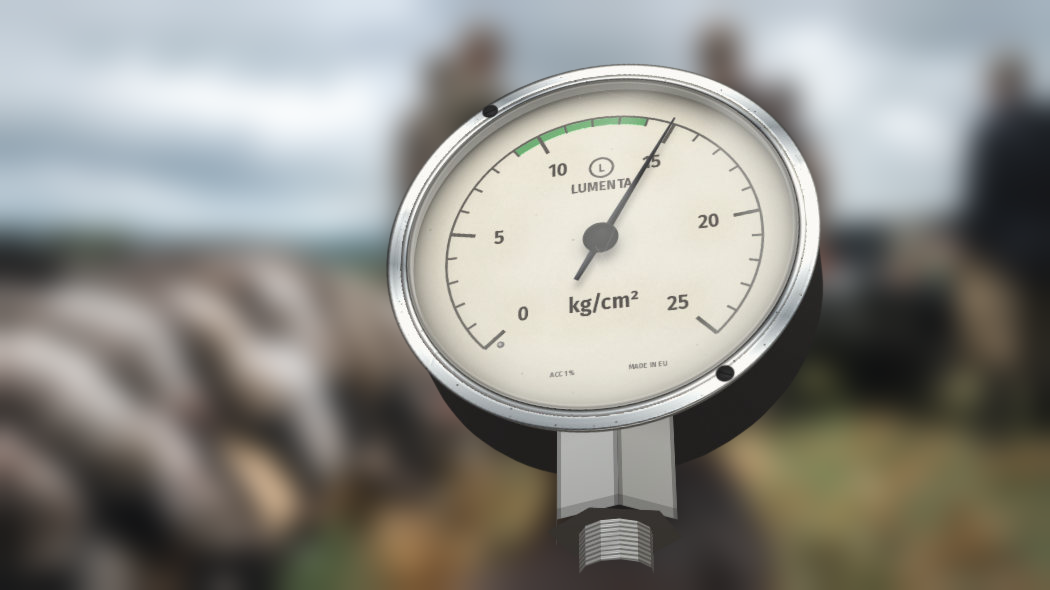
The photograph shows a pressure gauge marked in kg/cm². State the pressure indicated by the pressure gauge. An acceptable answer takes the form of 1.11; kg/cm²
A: 15; kg/cm²
